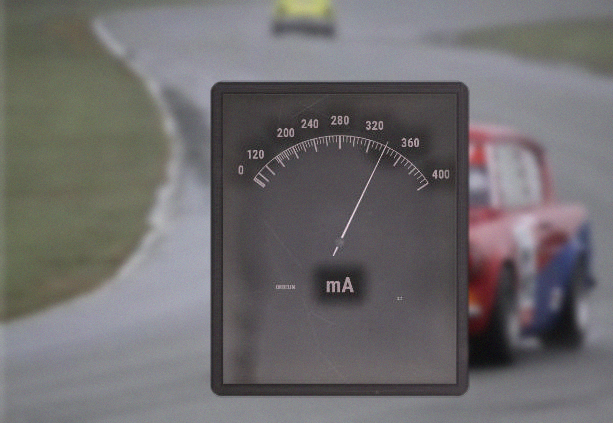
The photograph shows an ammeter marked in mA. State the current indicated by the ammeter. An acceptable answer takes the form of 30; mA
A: 340; mA
